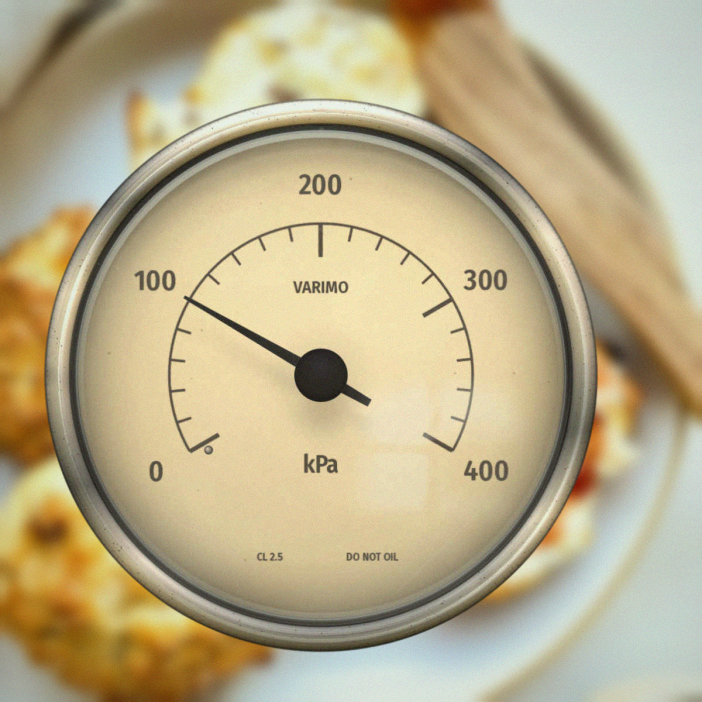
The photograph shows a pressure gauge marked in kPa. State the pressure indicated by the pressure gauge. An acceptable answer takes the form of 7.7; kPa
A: 100; kPa
